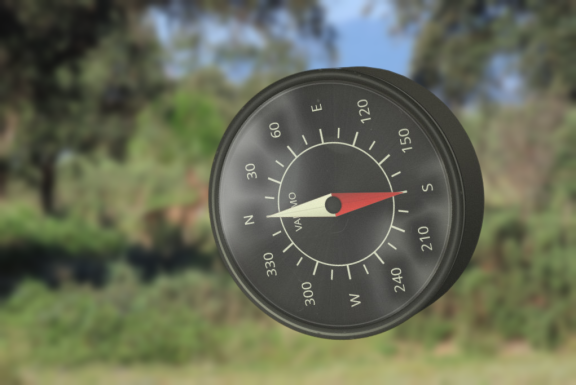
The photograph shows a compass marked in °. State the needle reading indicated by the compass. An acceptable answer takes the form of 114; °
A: 180; °
